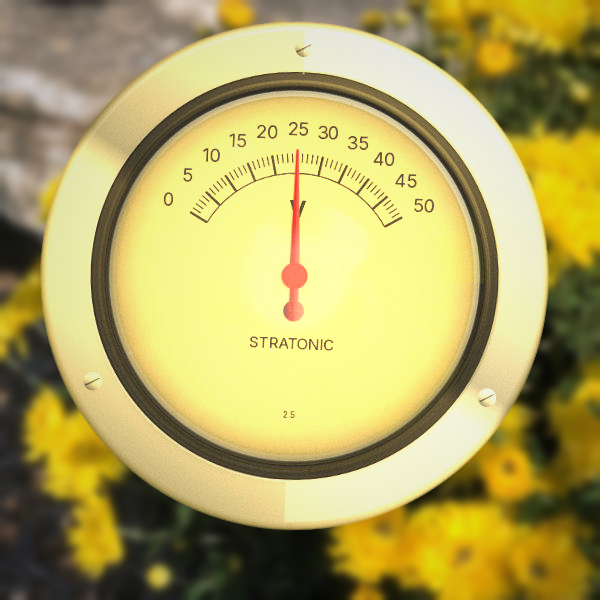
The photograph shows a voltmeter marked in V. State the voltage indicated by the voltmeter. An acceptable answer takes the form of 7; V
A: 25; V
